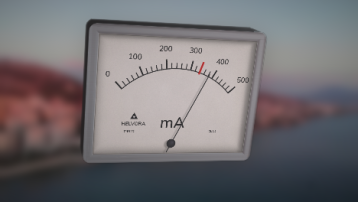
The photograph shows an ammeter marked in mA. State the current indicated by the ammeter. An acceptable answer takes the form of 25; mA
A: 380; mA
